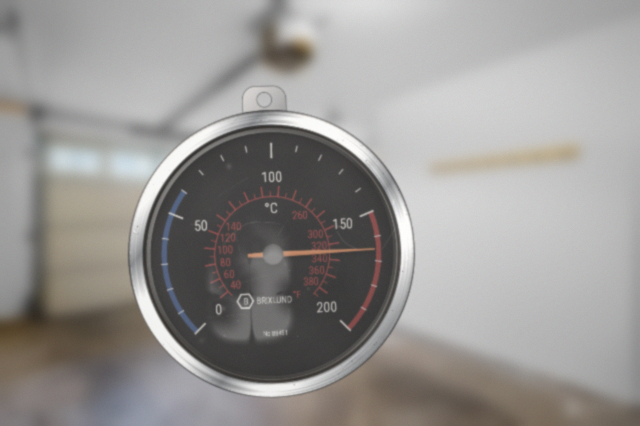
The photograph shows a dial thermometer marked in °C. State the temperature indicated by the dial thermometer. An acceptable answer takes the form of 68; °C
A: 165; °C
